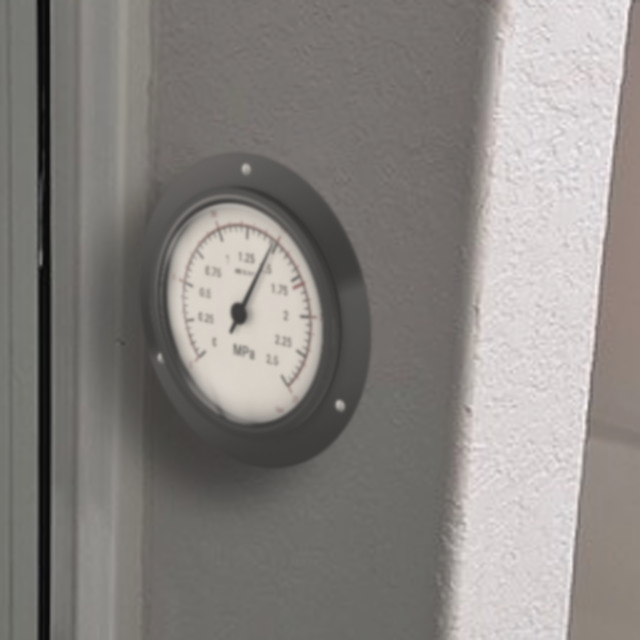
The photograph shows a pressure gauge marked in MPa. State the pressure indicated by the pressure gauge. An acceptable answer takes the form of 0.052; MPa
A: 1.5; MPa
